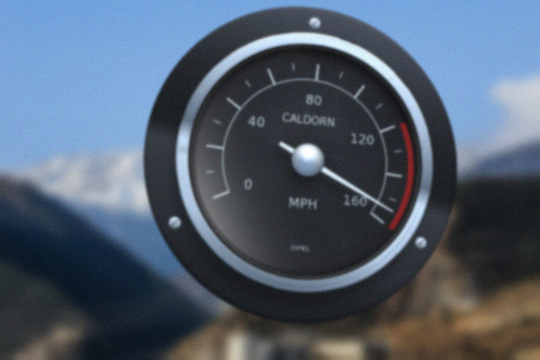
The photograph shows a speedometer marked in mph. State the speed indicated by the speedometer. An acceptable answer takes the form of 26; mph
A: 155; mph
